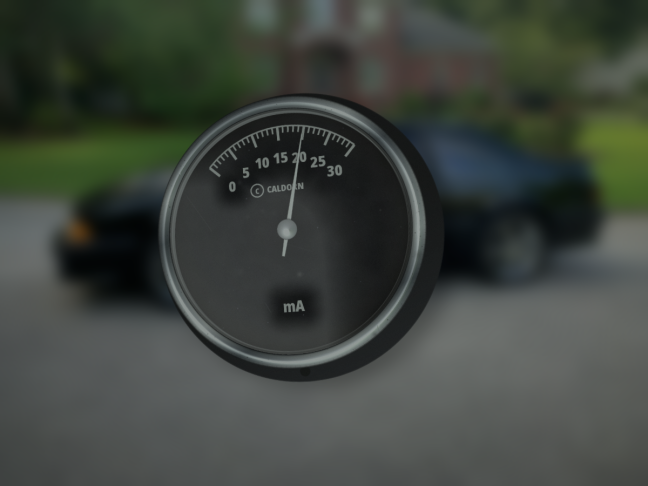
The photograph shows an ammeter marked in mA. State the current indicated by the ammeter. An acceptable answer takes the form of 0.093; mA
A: 20; mA
